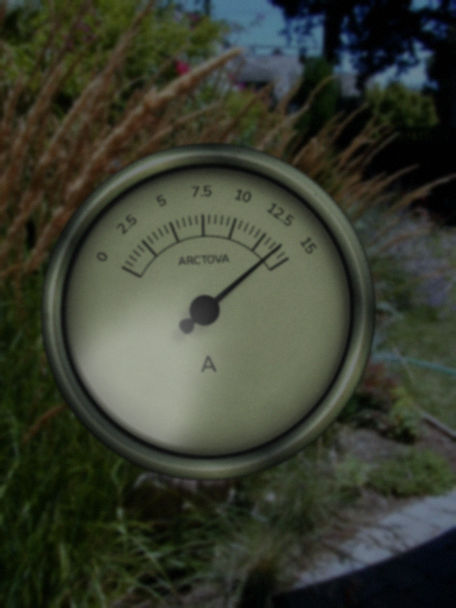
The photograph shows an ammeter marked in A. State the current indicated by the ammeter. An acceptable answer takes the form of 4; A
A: 14; A
